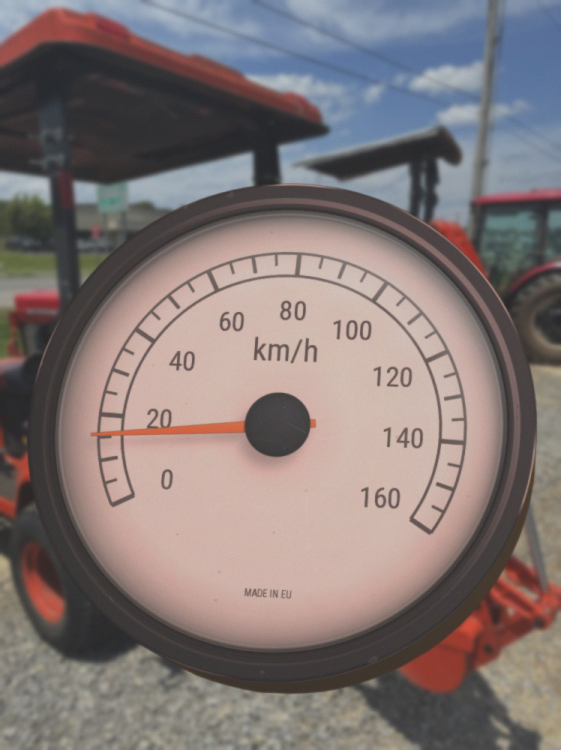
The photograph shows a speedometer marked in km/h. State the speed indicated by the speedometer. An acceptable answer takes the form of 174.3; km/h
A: 15; km/h
